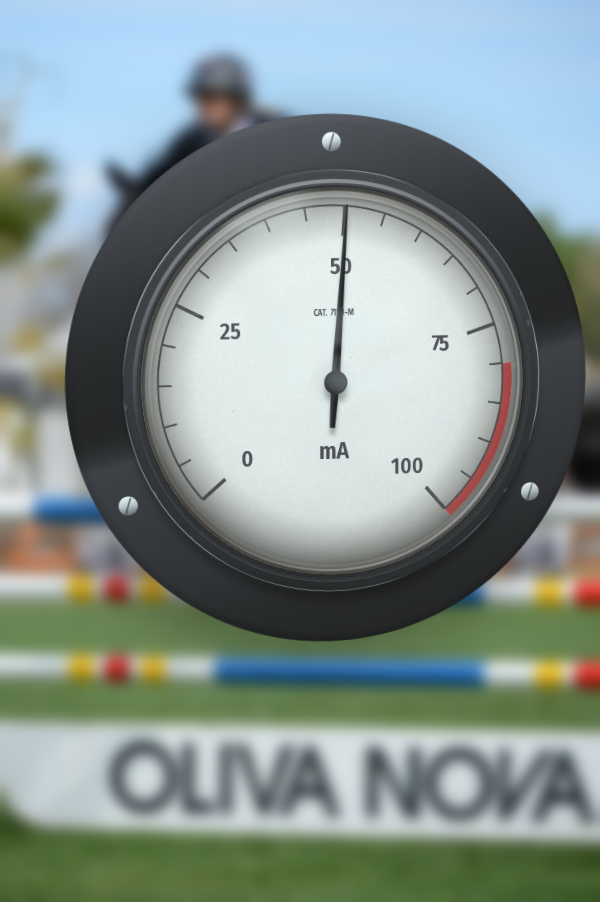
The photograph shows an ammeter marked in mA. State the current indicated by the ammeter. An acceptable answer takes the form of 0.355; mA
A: 50; mA
